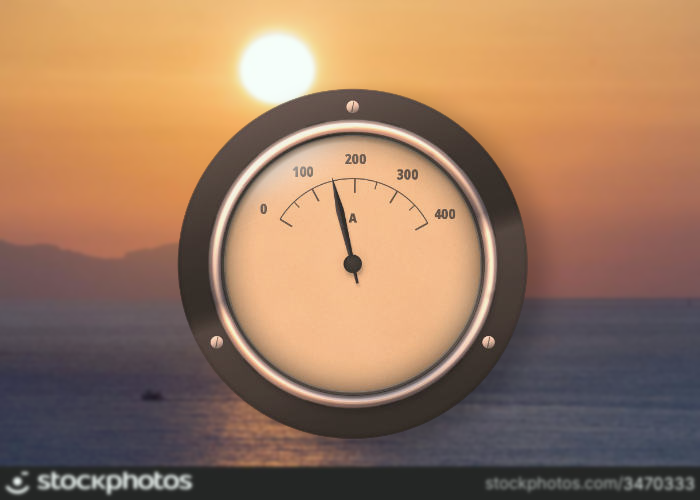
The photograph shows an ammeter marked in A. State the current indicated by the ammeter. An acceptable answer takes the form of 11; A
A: 150; A
